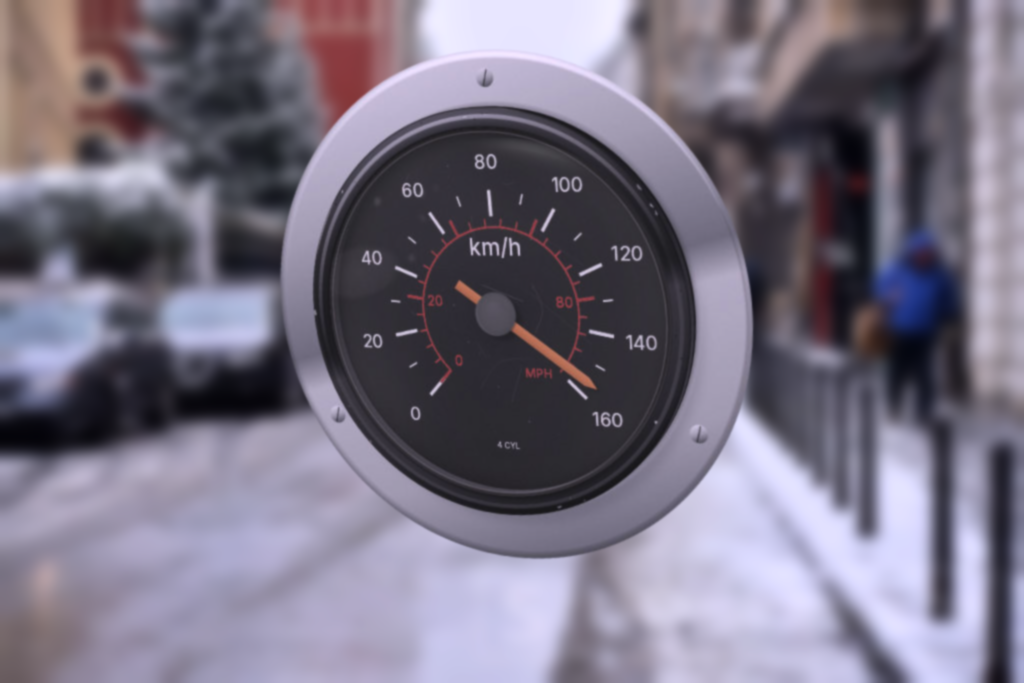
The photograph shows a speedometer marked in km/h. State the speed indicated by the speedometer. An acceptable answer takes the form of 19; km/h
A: 155; km/h
